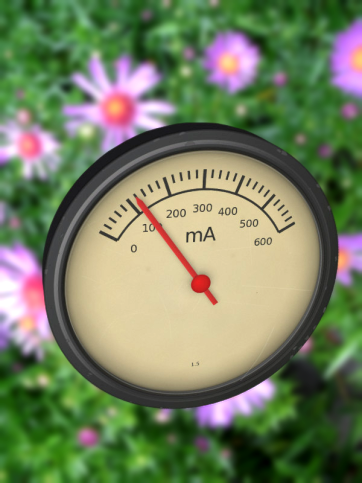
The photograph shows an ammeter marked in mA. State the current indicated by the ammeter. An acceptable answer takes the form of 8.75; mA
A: 120; mA
